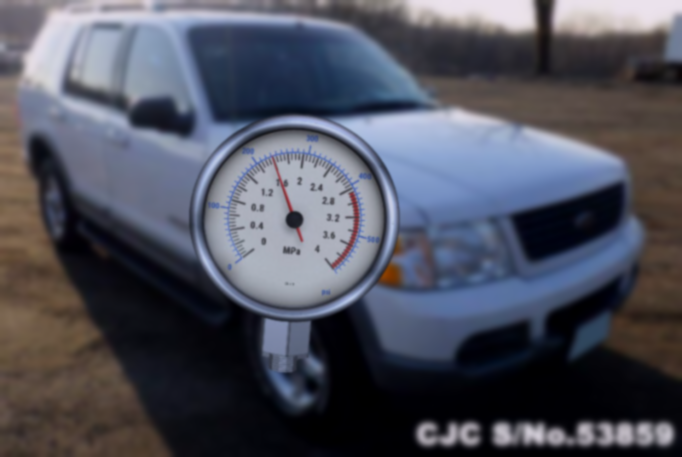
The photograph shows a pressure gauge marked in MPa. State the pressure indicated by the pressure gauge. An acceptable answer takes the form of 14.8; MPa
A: 1.6; MPa
